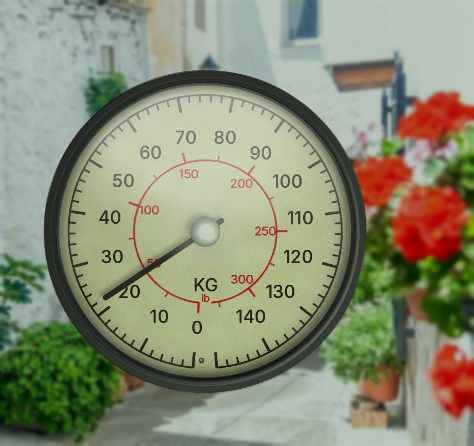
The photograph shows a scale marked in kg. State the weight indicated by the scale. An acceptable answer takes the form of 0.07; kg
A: 22; kg
